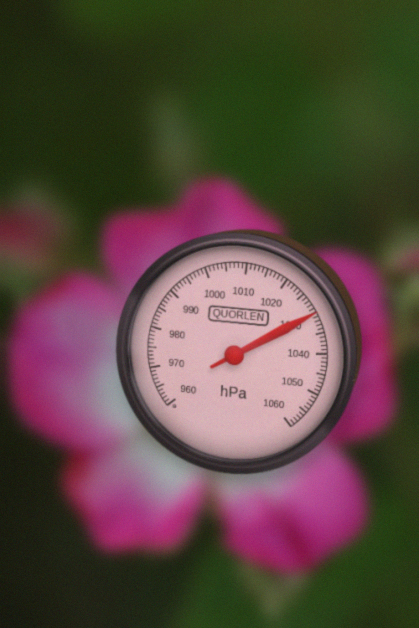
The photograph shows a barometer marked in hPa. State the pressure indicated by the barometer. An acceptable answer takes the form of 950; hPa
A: 1030; hPa
